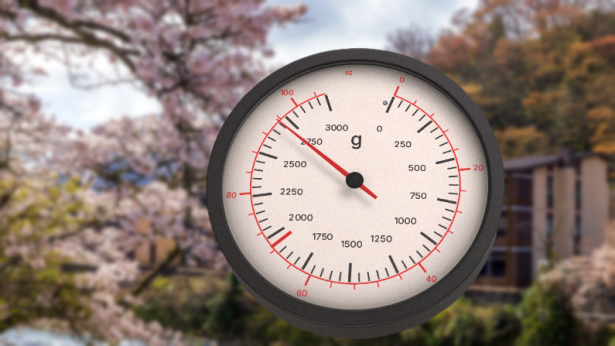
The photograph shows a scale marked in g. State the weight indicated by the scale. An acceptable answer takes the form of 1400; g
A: 2700; g
